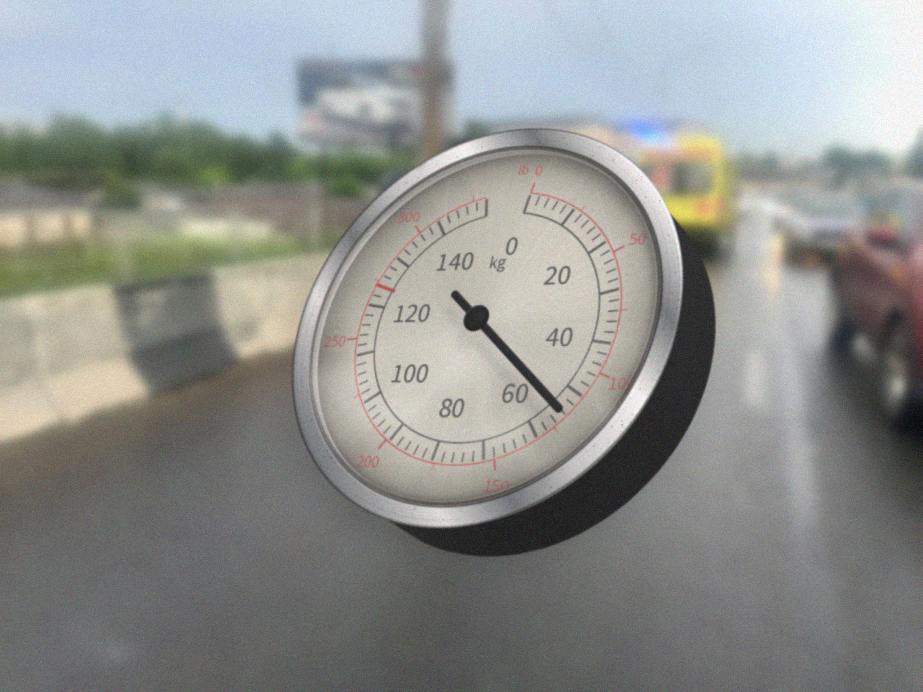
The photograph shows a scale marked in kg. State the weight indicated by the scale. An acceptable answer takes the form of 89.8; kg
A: 54; kg
